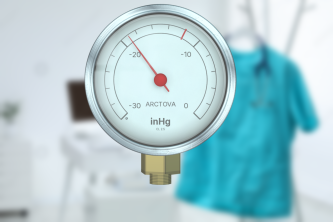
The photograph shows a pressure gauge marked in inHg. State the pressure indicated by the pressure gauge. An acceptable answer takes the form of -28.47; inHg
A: -19; inHg
